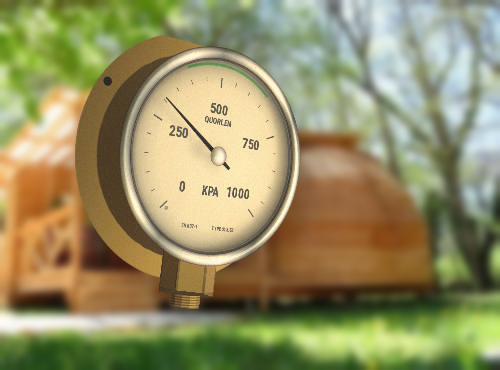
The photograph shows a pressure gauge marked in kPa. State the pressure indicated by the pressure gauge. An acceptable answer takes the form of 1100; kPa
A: 300; kPa
